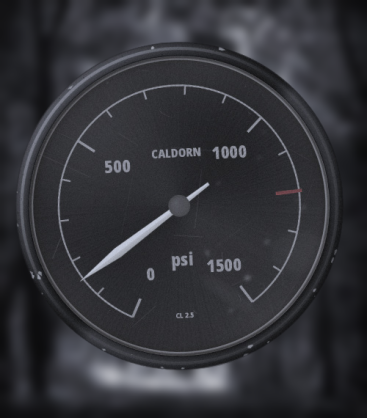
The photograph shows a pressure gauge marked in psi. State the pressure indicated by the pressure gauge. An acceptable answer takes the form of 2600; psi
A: 150; psi
